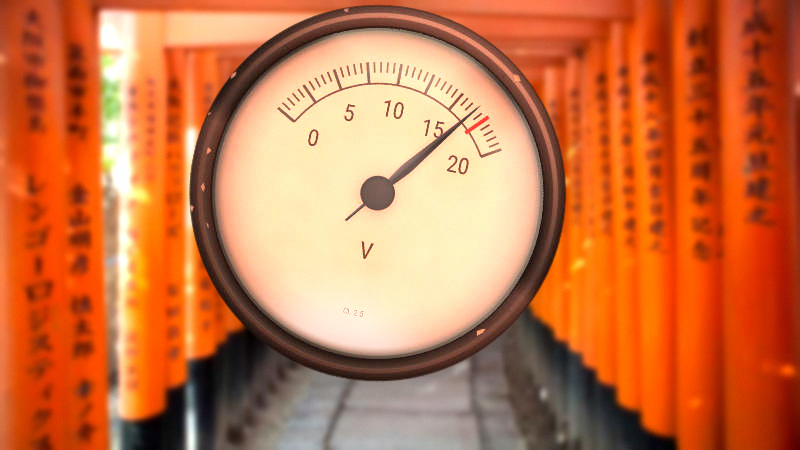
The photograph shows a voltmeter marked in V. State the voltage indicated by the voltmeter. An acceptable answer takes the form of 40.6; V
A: 16.5; V
